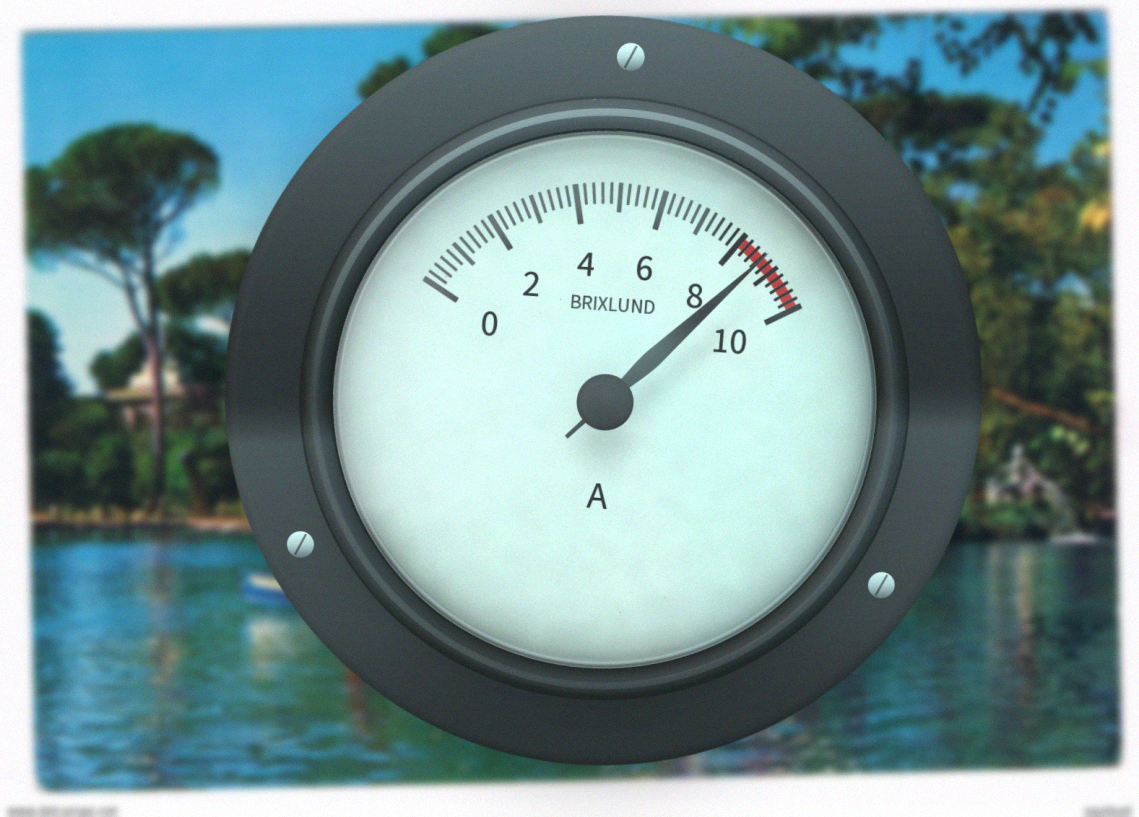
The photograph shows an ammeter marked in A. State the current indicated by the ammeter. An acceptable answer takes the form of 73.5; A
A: 8.6; A
